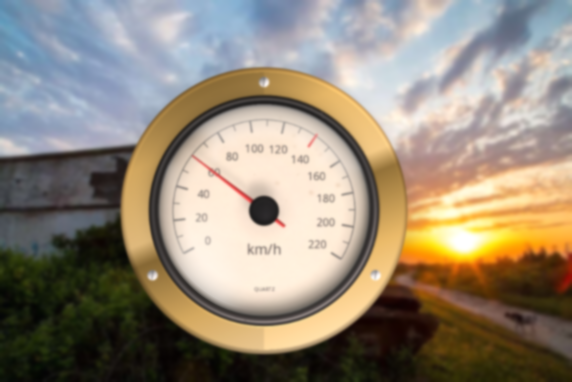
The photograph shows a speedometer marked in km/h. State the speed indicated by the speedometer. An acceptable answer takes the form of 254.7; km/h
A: 60; km/h
